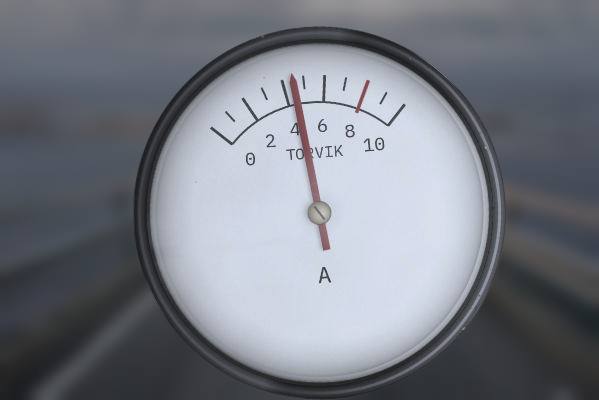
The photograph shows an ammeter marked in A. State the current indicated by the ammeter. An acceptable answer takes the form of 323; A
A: 4.5; A
